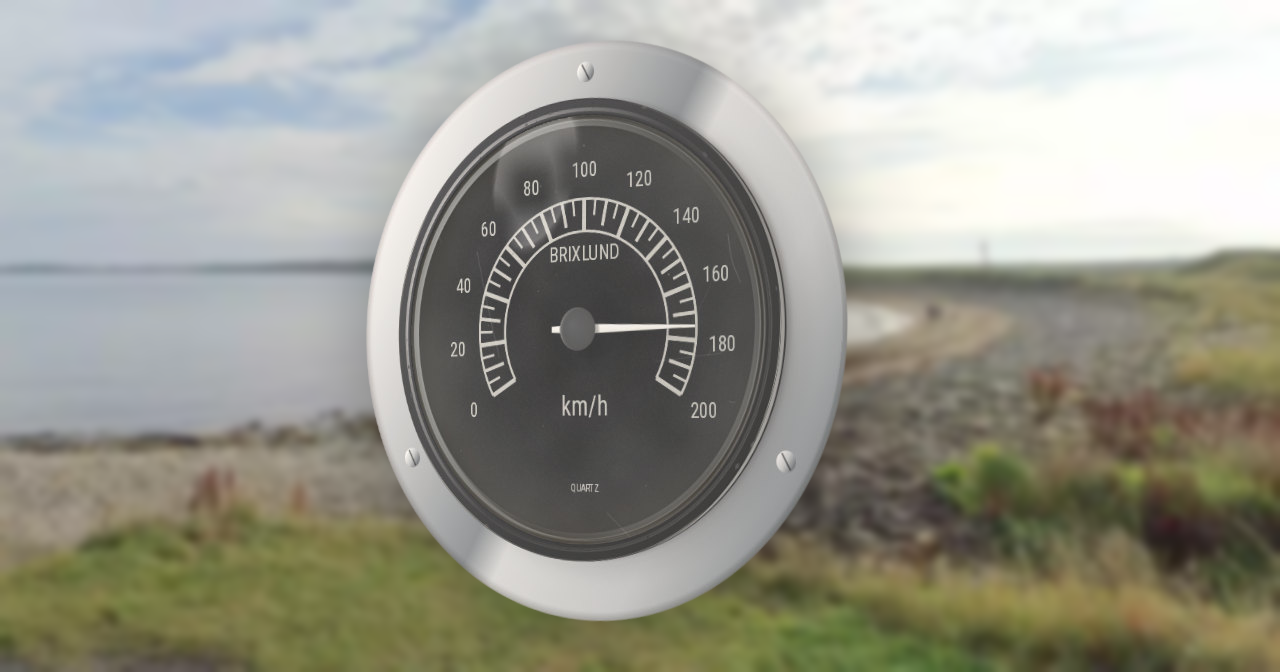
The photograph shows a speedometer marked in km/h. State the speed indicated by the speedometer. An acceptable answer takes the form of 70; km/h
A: 175; km/h
